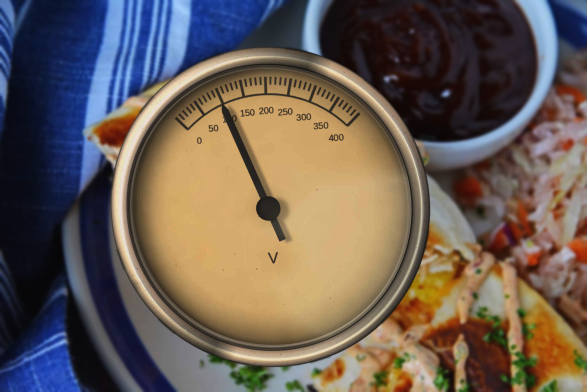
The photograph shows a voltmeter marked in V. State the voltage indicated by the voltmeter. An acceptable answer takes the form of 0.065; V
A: 100; V
